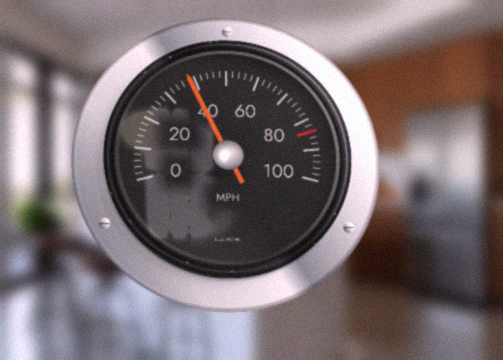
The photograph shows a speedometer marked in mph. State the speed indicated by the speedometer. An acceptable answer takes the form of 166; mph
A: 38; mph
